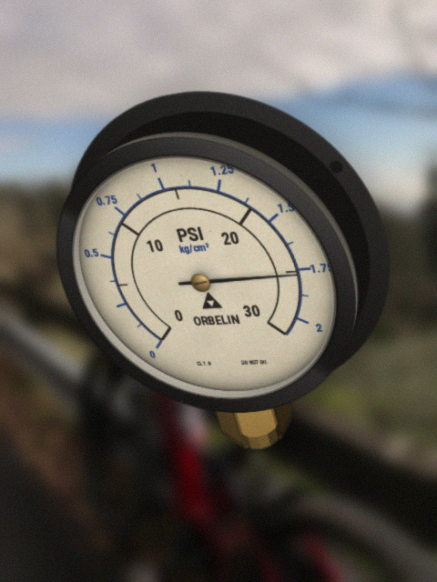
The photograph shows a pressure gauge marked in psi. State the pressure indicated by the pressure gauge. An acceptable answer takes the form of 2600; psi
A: 25; psi
